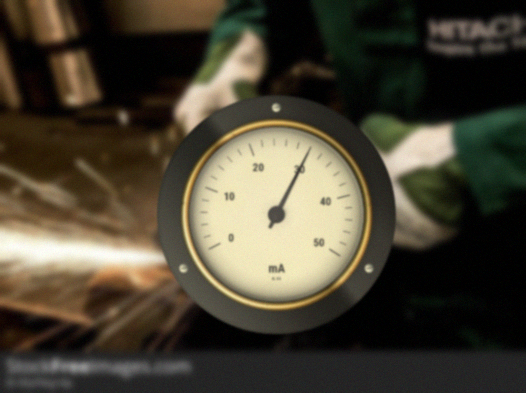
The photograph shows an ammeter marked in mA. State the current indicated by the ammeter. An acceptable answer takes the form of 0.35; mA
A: 30; mA
